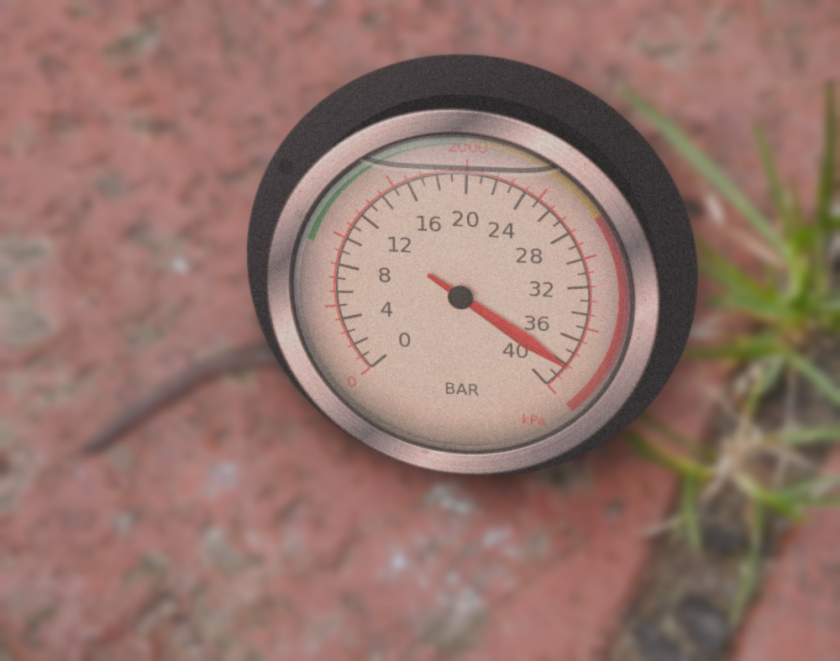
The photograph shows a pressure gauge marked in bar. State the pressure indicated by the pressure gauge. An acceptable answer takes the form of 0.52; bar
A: 38; bar
